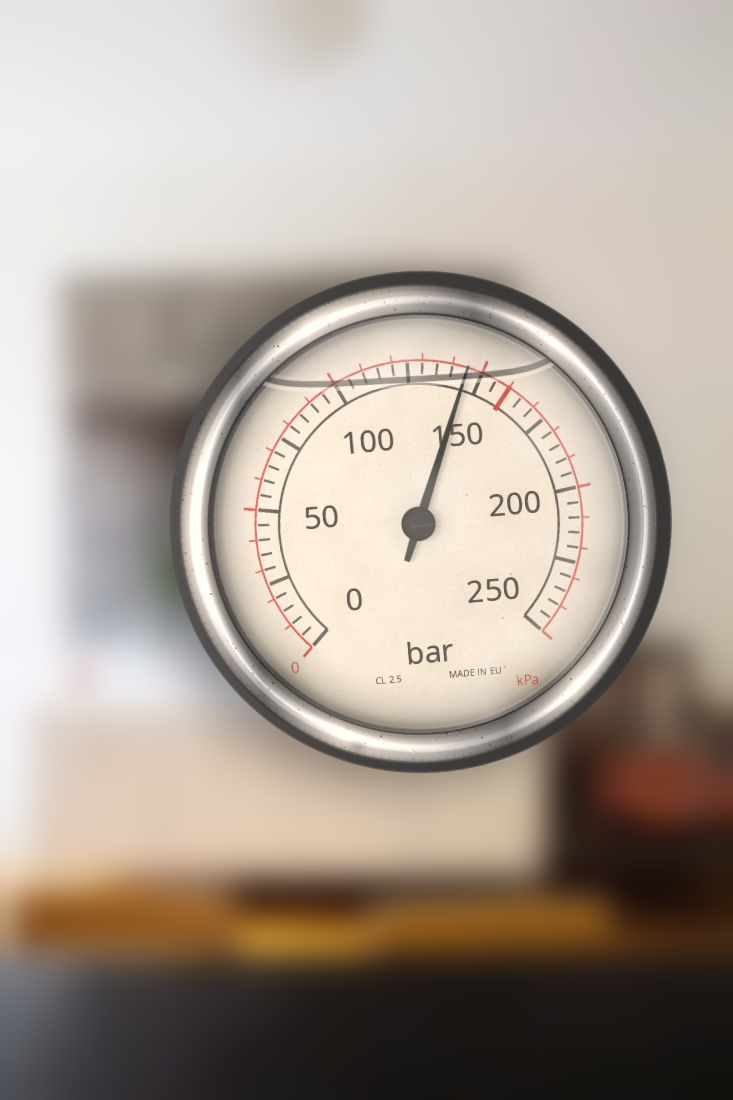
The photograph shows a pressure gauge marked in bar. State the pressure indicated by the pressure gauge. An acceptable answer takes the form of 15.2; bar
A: 145; bar
